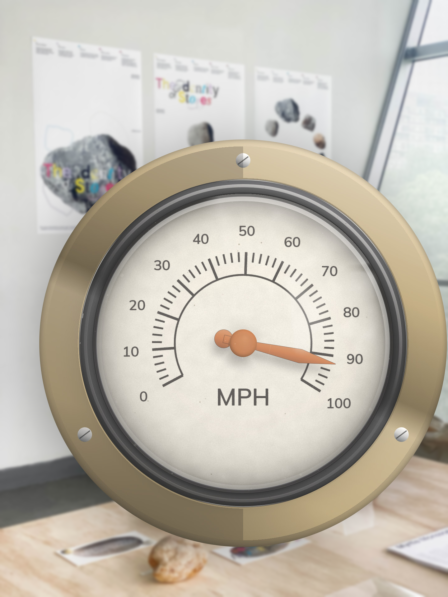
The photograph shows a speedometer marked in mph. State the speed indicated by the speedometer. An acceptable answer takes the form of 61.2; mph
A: 92; mph
